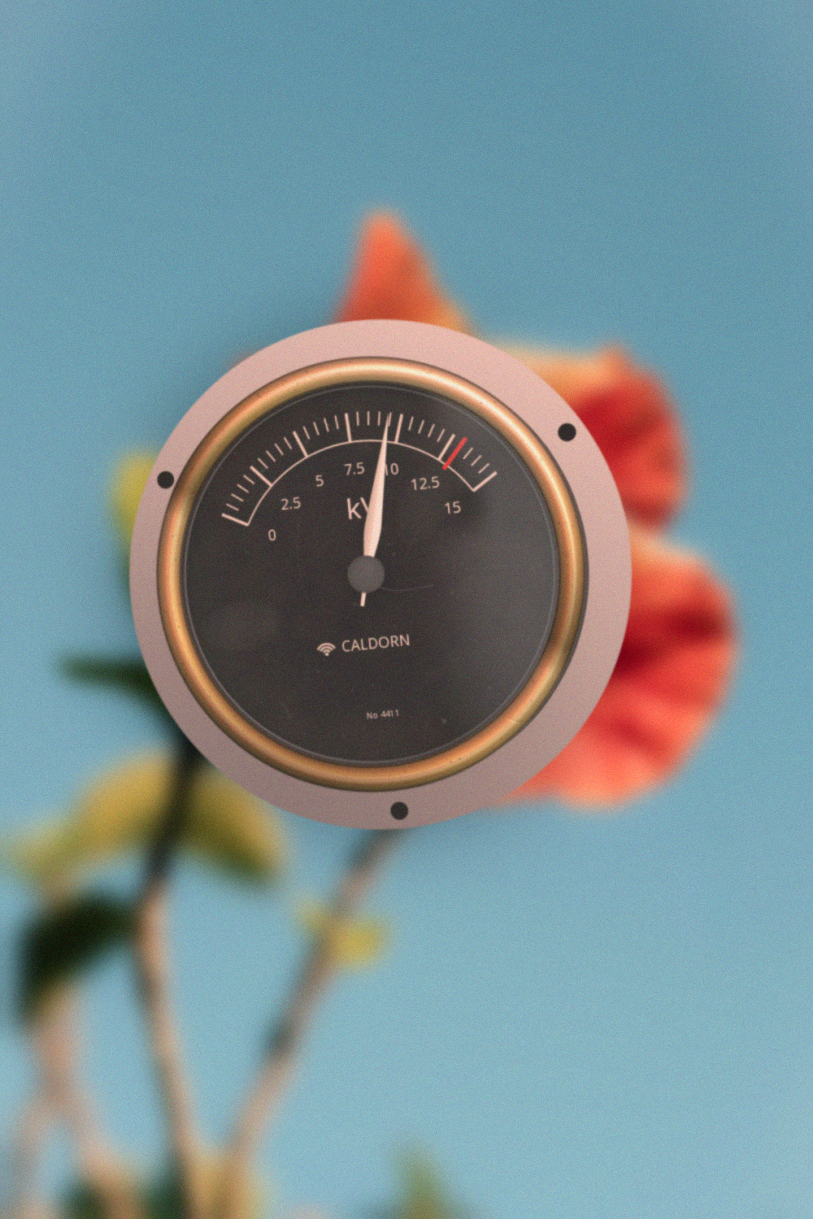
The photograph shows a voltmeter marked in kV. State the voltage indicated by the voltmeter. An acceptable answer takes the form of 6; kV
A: 9.5; kV
